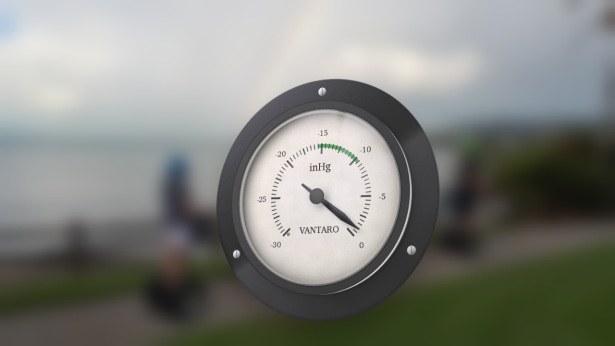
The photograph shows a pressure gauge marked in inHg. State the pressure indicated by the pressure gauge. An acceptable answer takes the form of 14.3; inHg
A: -1; inHg
